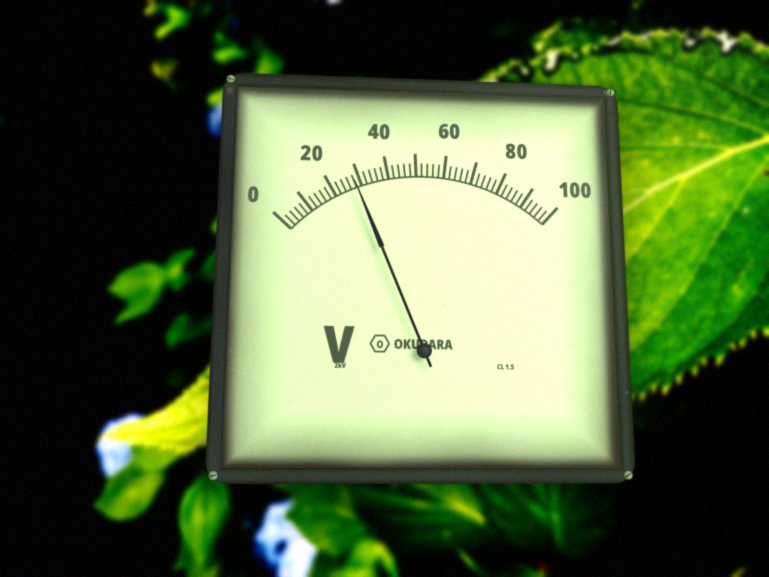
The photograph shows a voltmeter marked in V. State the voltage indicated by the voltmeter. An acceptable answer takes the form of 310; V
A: 28; V
